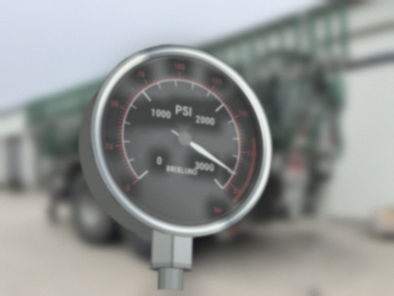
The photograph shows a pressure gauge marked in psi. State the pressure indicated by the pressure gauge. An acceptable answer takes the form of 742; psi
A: 2800; psi
